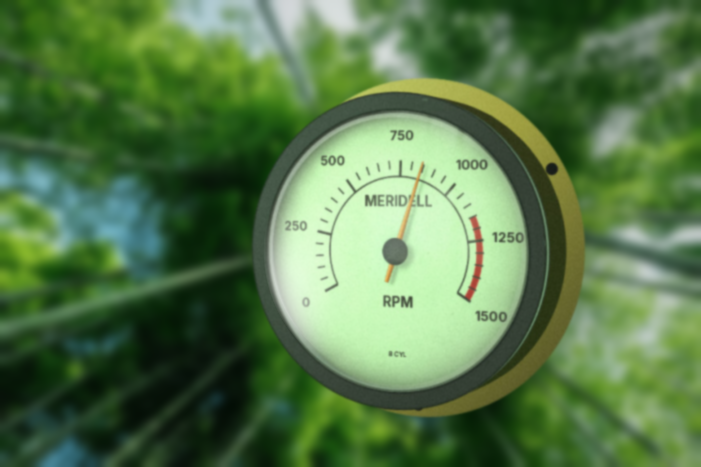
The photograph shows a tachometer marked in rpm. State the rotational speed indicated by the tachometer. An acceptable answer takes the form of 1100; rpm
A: 850; rpm
